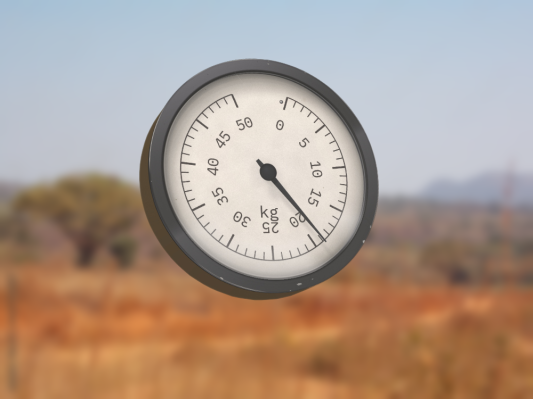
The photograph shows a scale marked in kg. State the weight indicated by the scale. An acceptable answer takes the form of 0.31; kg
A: 19; kg
